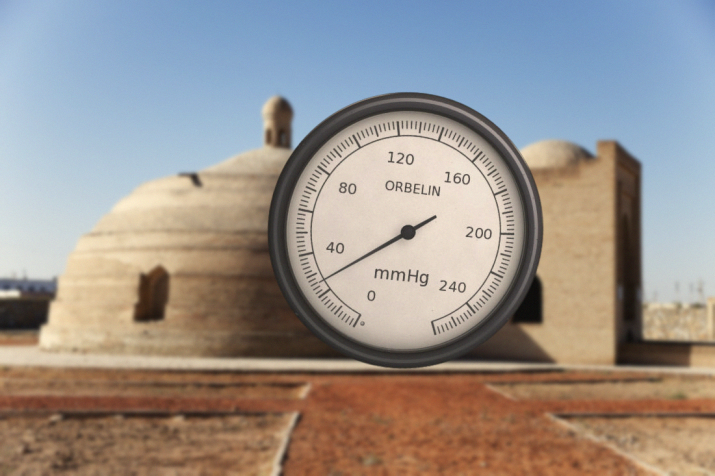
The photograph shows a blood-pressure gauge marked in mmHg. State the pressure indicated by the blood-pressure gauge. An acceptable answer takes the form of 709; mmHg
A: 26; mmHg
